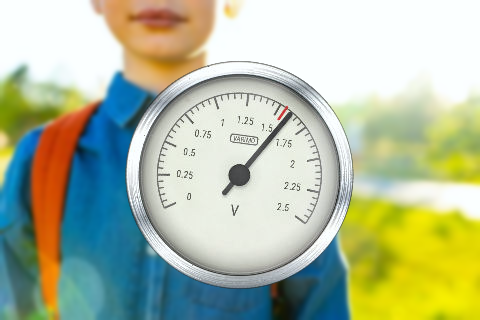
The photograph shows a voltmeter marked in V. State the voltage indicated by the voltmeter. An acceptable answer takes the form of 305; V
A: 1.6; V
